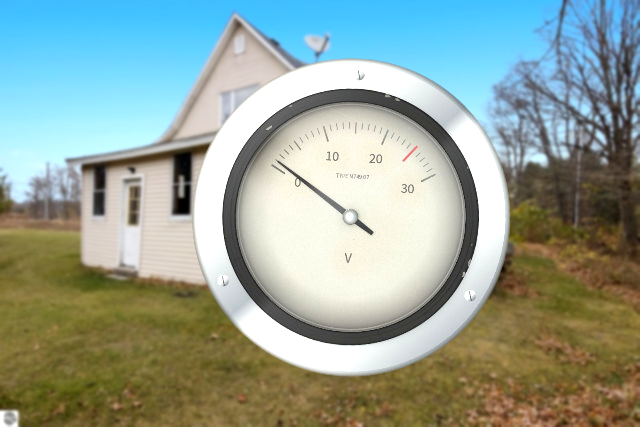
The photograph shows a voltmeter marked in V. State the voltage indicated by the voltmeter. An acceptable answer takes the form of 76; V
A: 1; V
